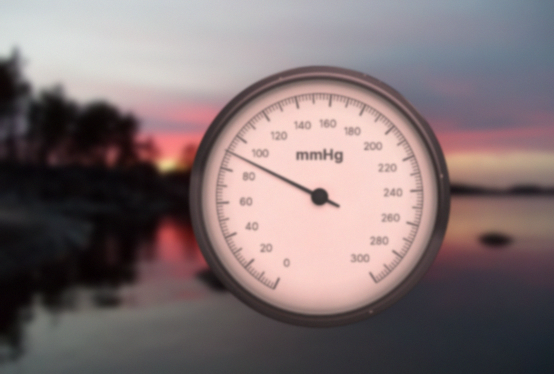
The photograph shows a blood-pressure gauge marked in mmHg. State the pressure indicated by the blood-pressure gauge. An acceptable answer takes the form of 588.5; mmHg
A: 90; mmHg
